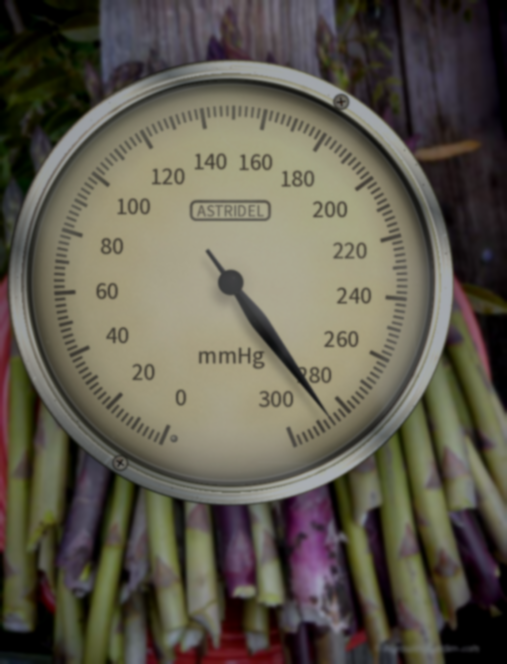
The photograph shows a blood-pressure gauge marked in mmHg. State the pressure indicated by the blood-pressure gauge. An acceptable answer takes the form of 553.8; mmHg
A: 286; mmHg
